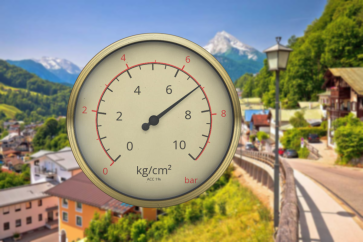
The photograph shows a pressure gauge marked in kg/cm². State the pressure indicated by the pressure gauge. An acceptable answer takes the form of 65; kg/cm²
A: 7; kg/cm²
